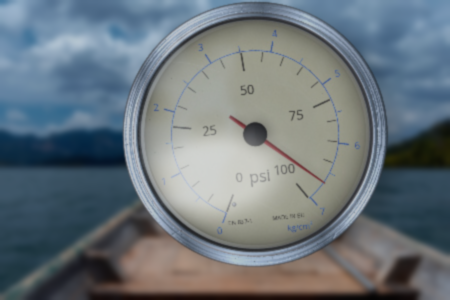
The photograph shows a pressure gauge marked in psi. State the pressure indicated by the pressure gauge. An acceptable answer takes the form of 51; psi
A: 95; psi
